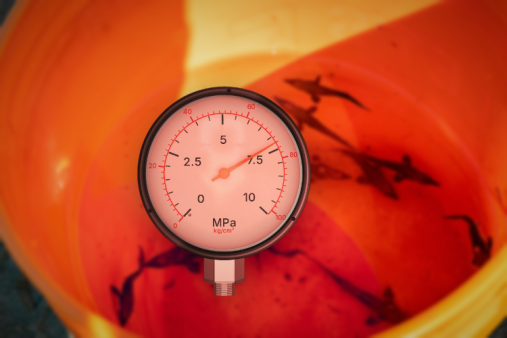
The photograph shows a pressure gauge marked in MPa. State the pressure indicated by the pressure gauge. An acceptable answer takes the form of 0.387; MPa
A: 7.25; MPa
